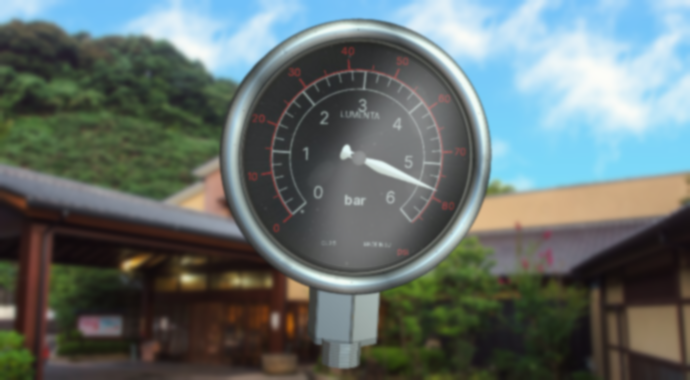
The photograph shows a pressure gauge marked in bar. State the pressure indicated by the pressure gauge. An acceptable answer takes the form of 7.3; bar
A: 5.4; bar
